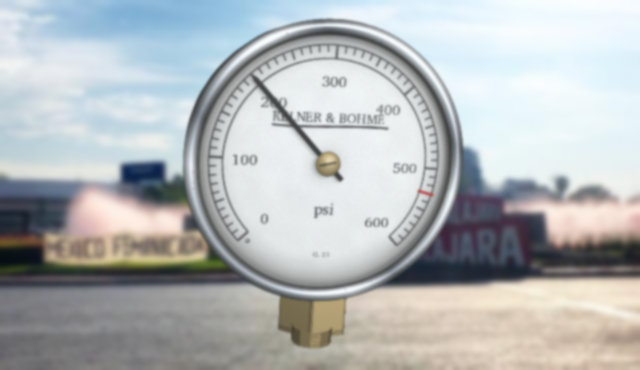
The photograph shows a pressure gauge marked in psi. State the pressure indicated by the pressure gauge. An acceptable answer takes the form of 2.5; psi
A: 200; psi
